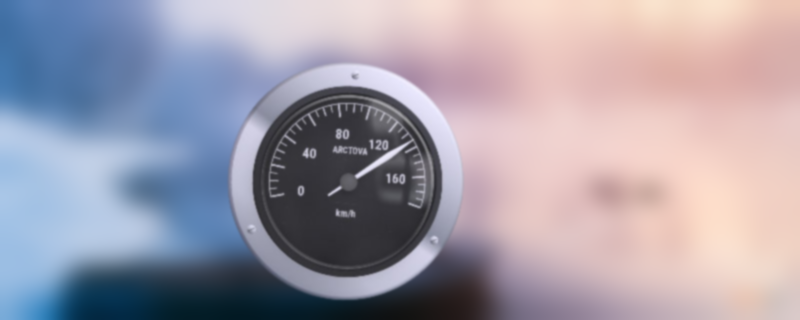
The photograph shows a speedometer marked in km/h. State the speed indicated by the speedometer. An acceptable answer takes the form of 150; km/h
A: 135; km/h
